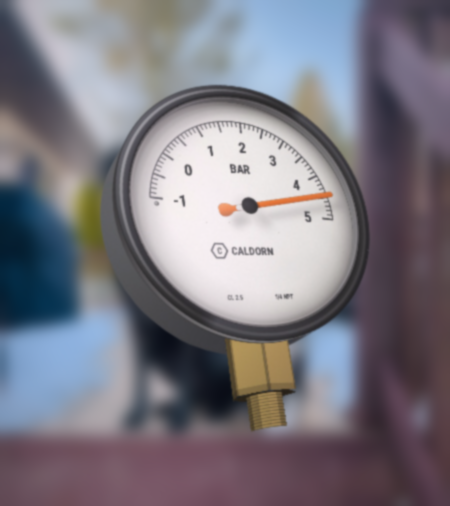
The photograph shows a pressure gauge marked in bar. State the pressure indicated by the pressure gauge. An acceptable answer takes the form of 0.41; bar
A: 4.5; bar
